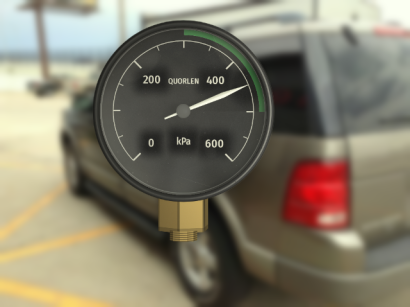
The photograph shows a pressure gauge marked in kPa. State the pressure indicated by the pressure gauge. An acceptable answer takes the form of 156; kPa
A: 450; kPa
